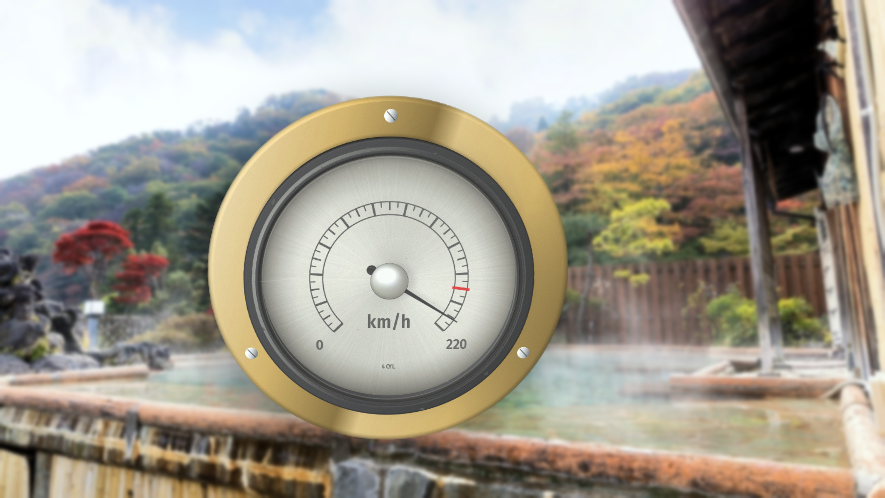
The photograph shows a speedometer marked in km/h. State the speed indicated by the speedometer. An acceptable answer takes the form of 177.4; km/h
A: 210; km/h
